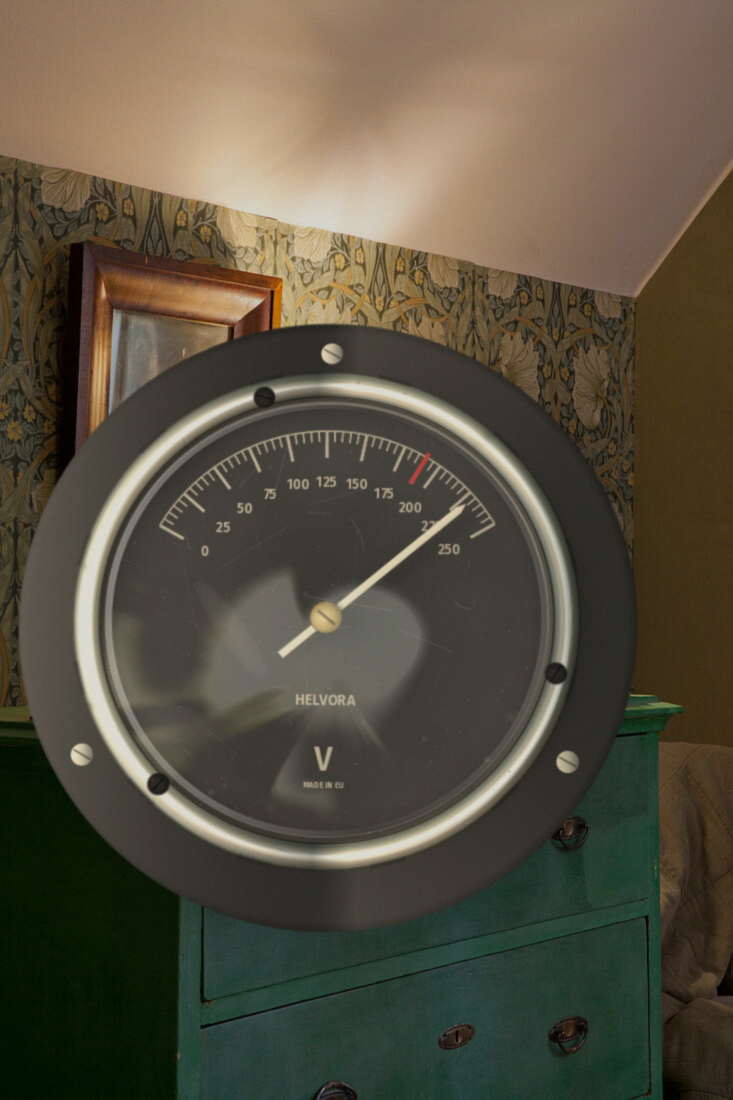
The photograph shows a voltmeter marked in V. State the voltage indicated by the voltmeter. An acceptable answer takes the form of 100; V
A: 230; V
